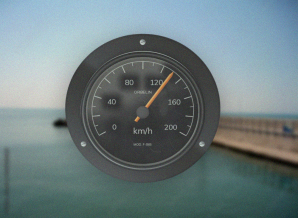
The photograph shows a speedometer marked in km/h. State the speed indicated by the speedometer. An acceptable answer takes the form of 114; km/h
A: 130; km/h
